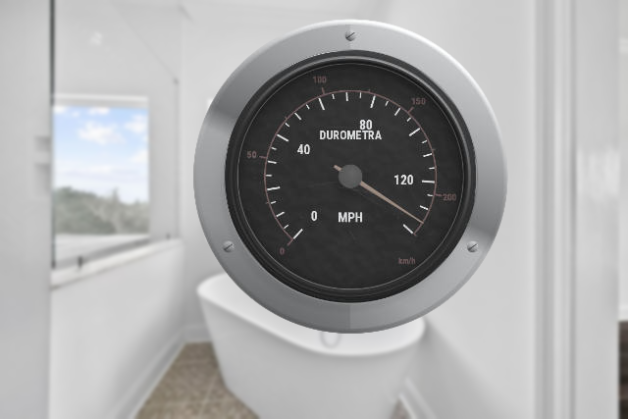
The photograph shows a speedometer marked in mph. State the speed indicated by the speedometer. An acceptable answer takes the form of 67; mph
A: 135; mph
